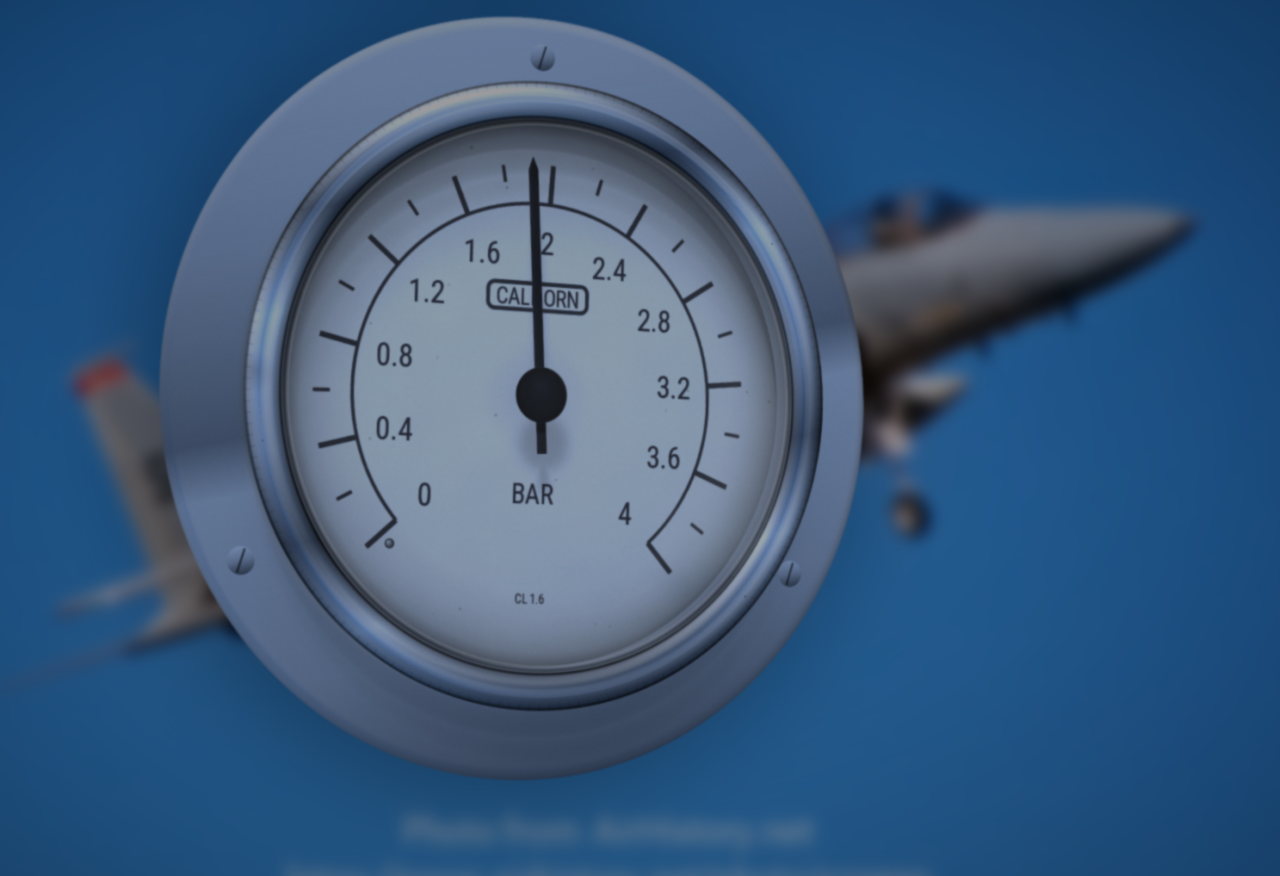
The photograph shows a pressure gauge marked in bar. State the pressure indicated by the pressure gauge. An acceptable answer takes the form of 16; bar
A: 1.9; bar
